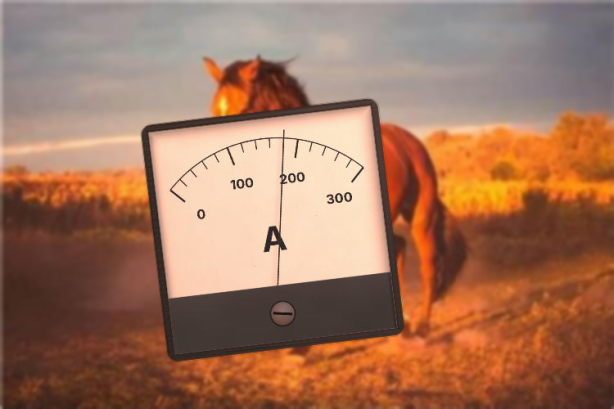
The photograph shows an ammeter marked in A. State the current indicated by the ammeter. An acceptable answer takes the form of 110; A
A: 180; A
